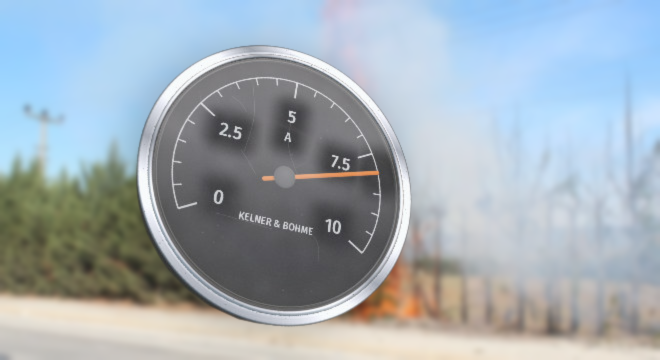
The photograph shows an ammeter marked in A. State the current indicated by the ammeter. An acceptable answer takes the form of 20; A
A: 8; A
